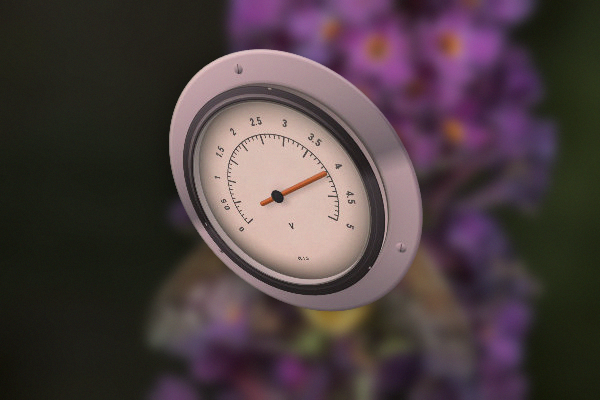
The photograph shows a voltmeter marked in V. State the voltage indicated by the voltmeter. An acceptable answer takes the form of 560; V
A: 4; V
